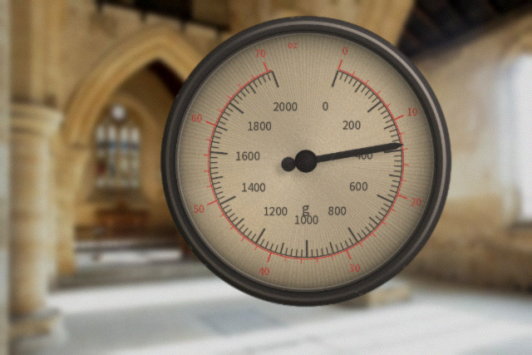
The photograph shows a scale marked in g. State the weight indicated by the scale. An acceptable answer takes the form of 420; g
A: 380; g
